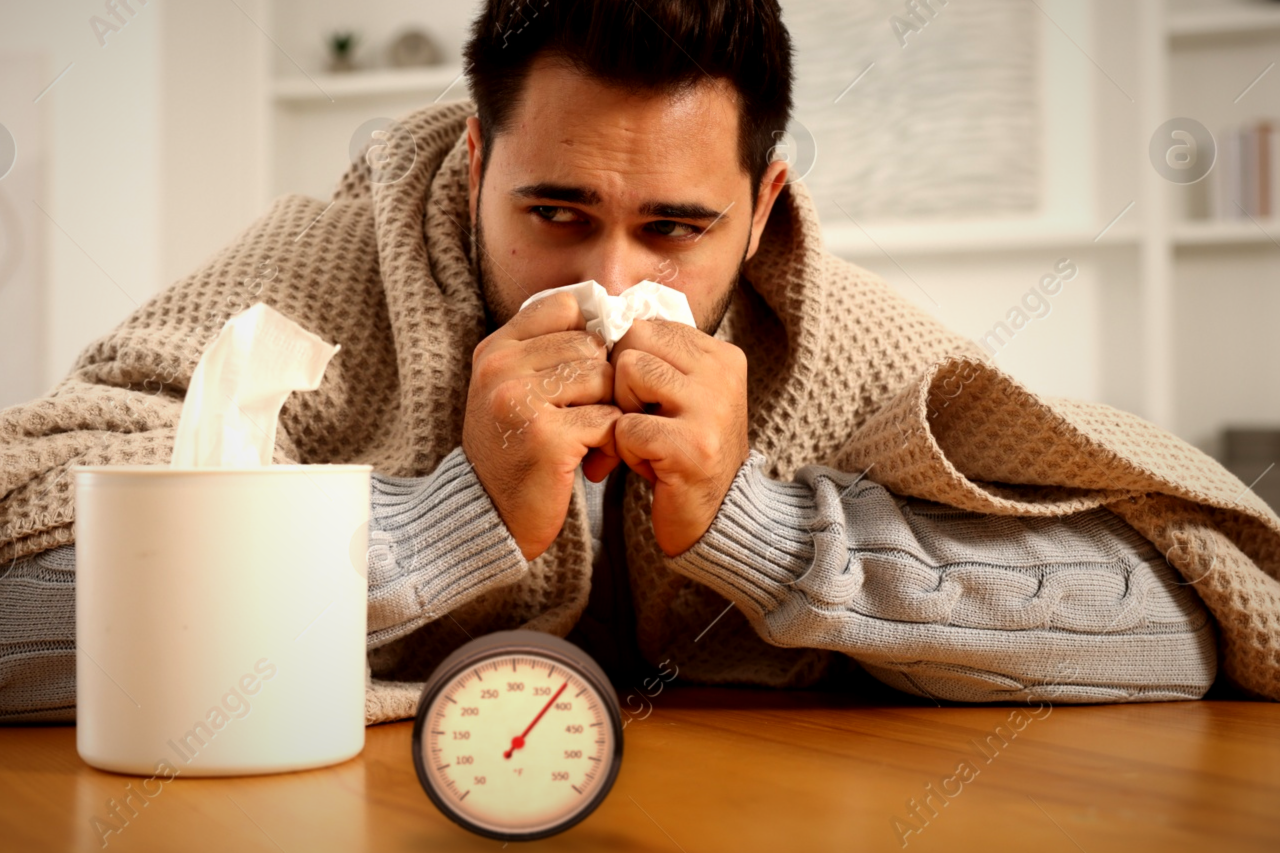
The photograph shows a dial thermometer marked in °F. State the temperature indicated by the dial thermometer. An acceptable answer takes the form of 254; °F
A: 375; °F
